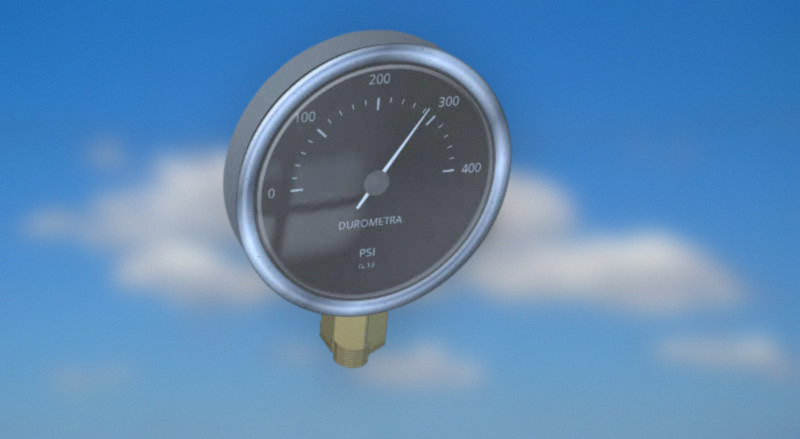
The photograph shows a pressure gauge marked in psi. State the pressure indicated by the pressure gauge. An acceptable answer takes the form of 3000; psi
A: 280; psi
